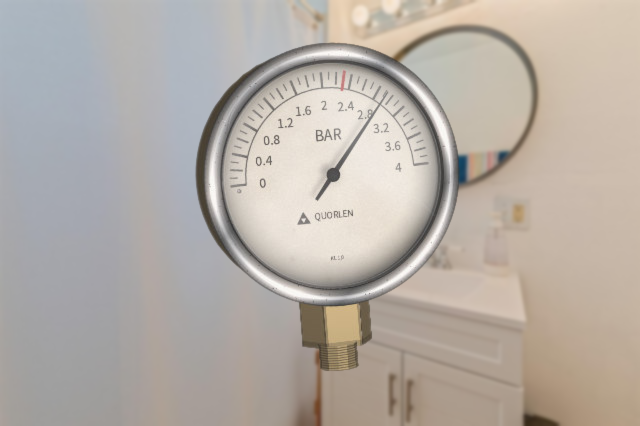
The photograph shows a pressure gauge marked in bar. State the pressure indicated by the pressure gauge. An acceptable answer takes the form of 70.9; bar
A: 2.9; bar
